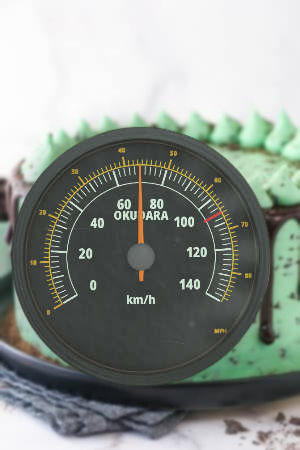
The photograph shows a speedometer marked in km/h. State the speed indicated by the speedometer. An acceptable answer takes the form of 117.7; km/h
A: 70; km/h
